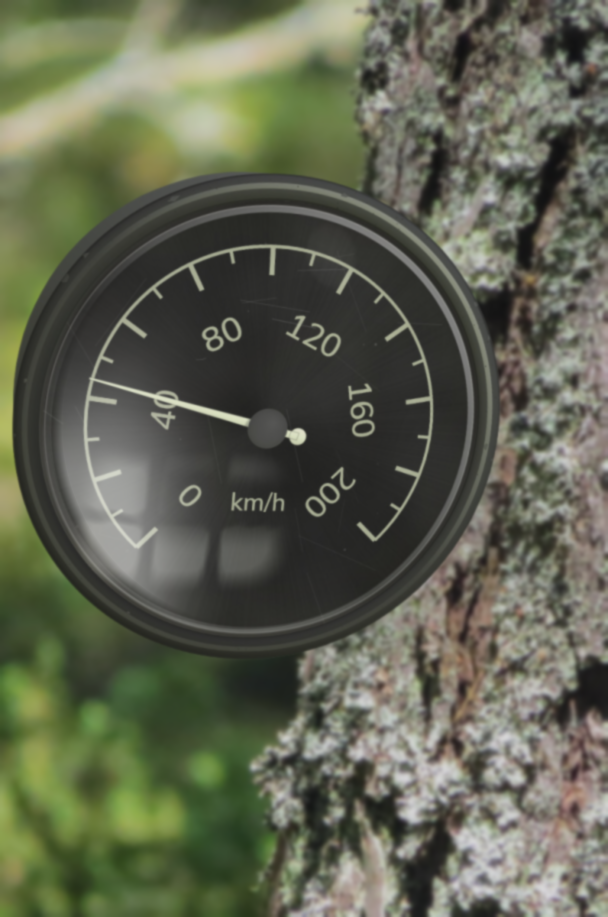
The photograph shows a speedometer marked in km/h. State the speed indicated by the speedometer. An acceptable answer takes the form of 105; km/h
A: 45; km/h
